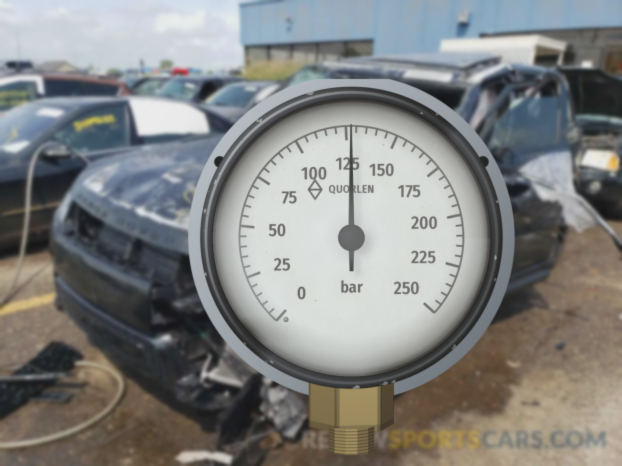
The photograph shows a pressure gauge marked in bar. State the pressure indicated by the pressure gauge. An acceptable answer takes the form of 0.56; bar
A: 127.5; bar
